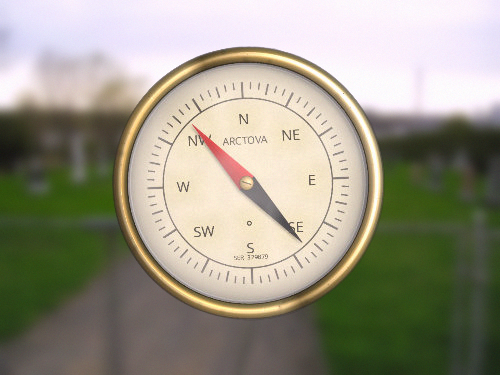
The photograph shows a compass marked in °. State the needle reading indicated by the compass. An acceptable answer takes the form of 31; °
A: 320; °
